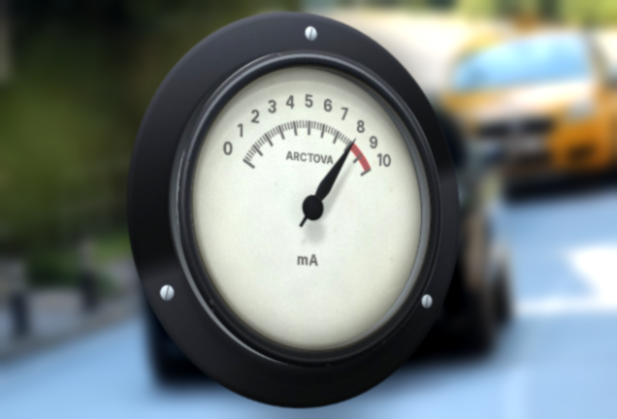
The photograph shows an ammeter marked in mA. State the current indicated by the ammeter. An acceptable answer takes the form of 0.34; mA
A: 8; mA
